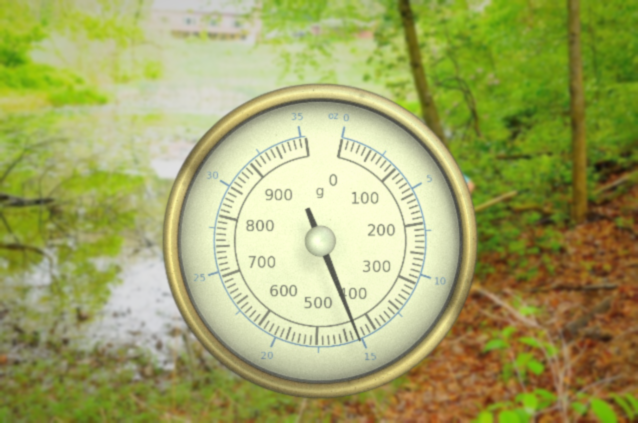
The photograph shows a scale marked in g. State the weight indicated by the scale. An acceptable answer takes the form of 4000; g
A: 430; g
